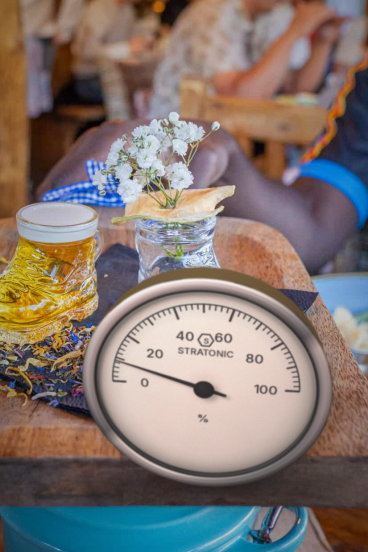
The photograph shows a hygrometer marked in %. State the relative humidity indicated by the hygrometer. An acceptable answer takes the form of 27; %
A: 10; %
